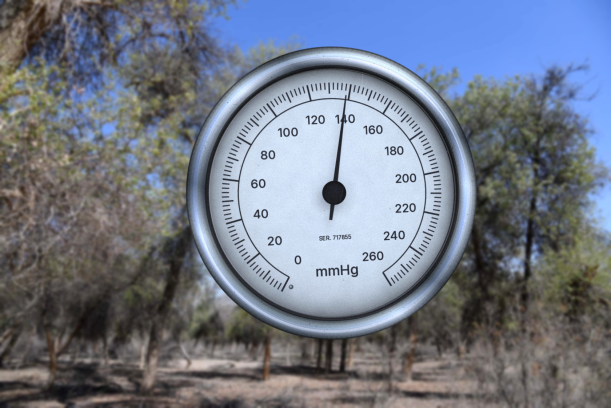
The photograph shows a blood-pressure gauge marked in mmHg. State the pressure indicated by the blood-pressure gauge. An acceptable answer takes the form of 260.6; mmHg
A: 138; mmHg
